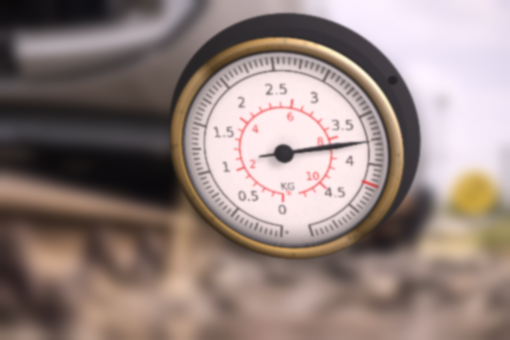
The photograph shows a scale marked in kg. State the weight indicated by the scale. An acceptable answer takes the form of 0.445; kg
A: 3.75; kg
